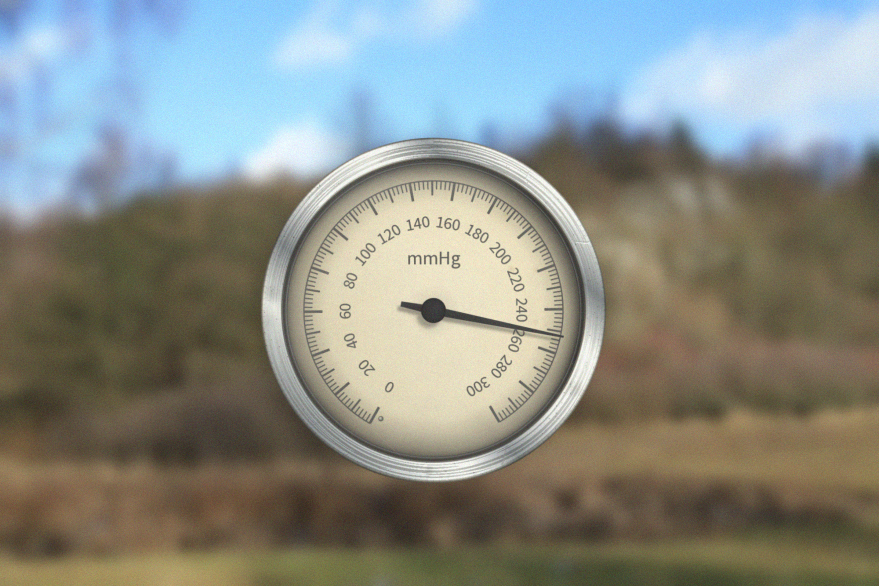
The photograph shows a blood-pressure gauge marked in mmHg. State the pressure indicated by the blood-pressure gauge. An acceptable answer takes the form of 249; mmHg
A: 252; mmHg
